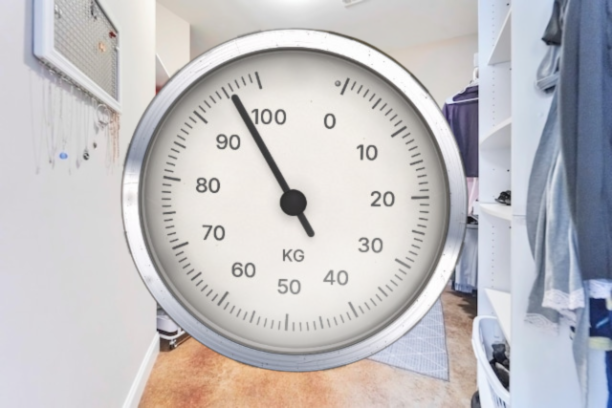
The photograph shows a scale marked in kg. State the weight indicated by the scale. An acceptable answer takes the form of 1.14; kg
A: 96; kg
